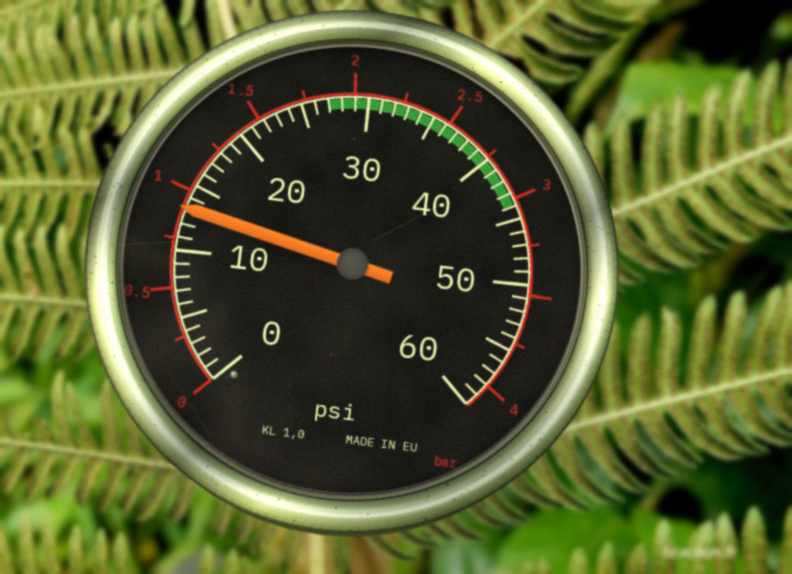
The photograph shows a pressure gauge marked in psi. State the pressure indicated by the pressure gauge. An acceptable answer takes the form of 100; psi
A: 13; psi
